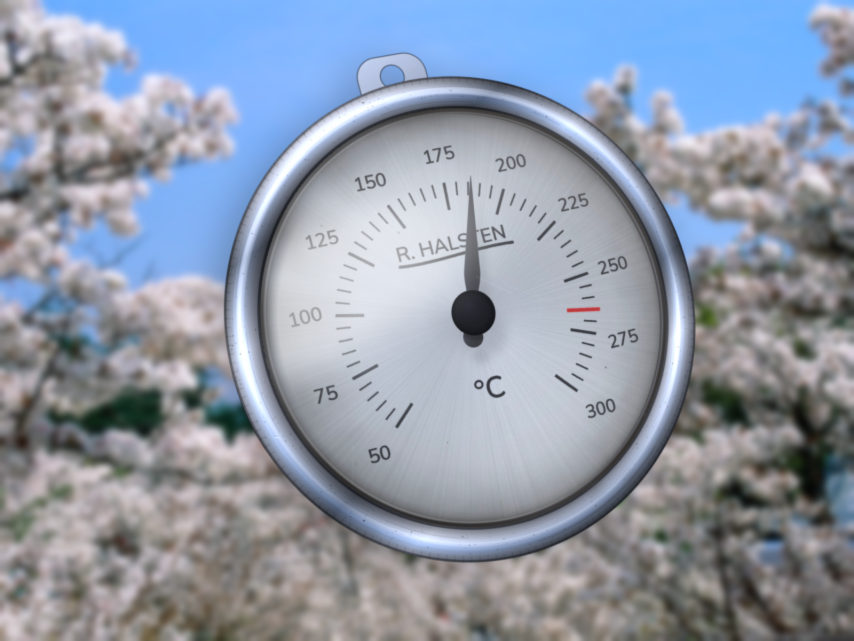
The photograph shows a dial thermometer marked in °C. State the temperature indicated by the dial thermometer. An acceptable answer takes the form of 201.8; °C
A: 185; °C
